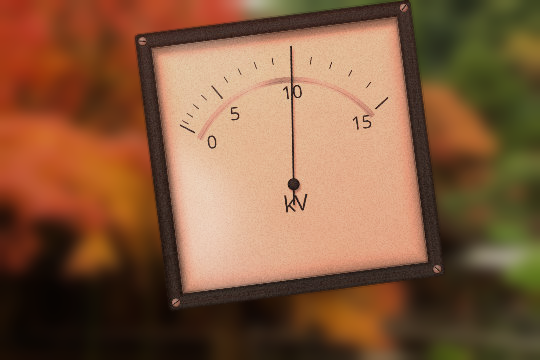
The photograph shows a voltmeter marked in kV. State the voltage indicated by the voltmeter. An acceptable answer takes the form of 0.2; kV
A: 10; kV
